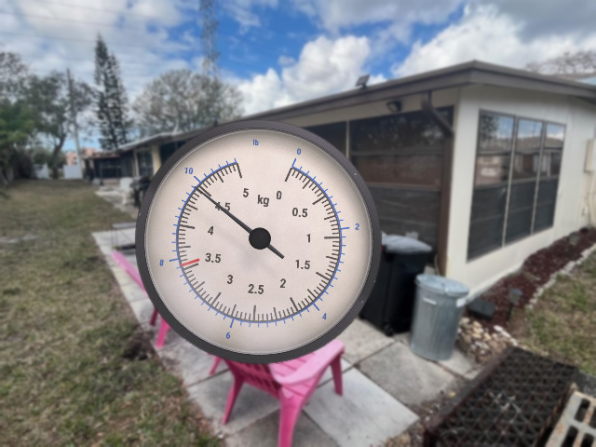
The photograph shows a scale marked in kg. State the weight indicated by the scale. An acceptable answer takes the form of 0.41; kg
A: 4.45; kg
